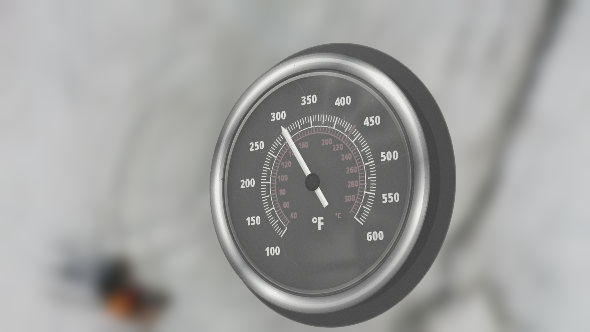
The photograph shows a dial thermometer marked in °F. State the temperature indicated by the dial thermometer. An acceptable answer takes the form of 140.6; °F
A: 300; °F
